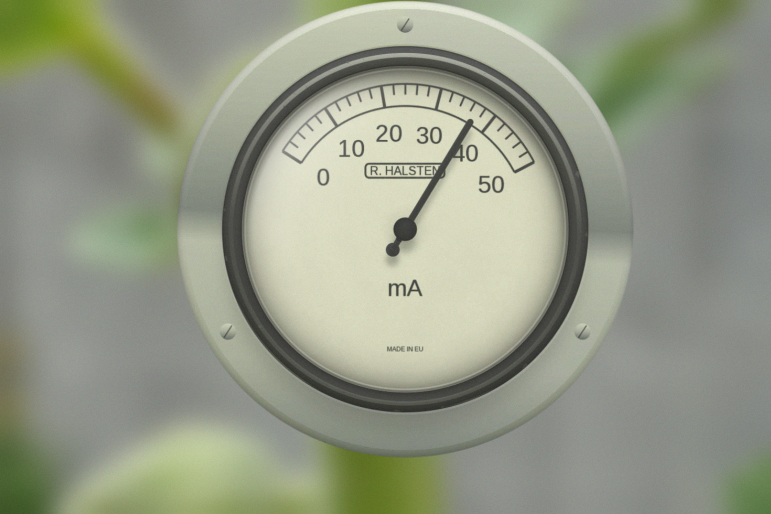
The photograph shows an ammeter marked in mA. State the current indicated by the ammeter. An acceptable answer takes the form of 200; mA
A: 37; mA
